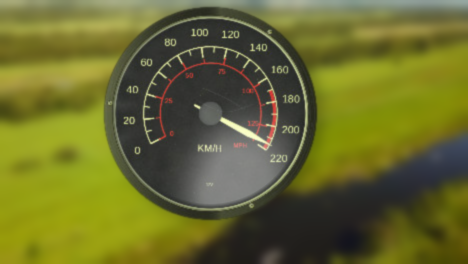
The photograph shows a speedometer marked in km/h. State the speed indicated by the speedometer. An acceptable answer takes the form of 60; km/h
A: 215; km/h
